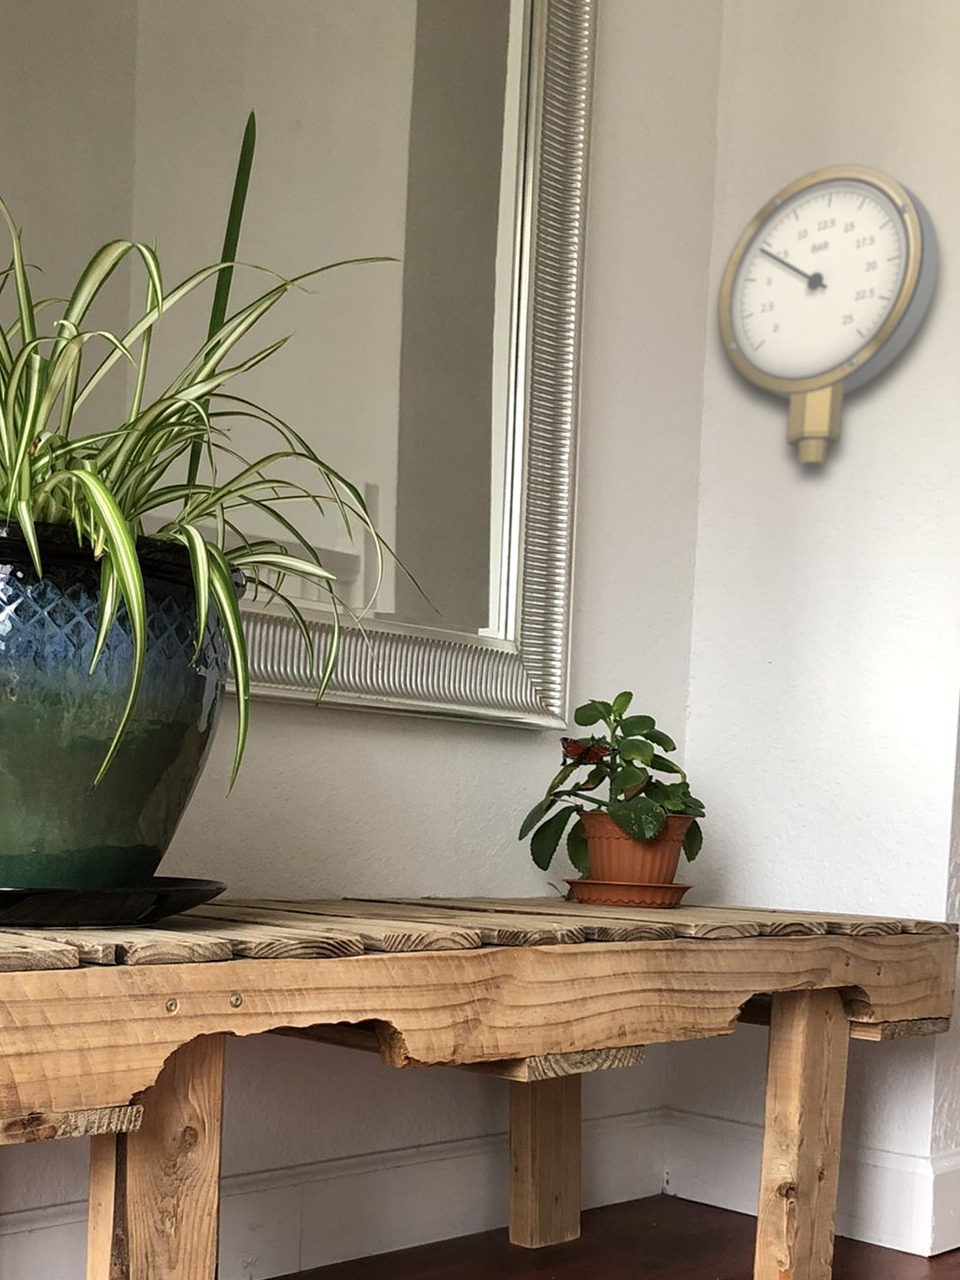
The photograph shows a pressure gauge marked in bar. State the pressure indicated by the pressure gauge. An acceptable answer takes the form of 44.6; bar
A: 7; bar
